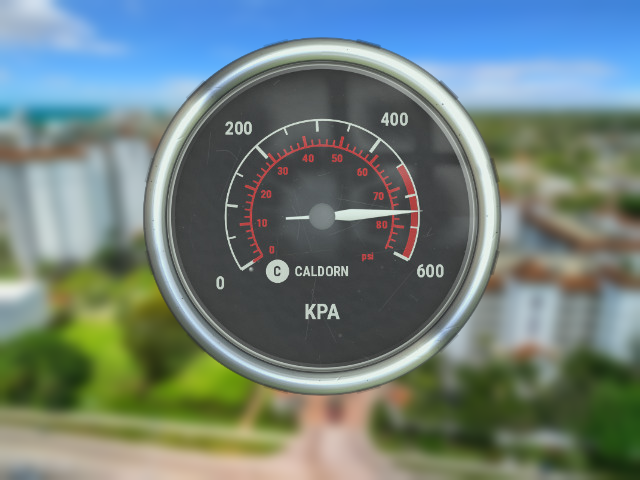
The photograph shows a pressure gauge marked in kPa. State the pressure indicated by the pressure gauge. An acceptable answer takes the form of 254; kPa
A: 525; kPa
